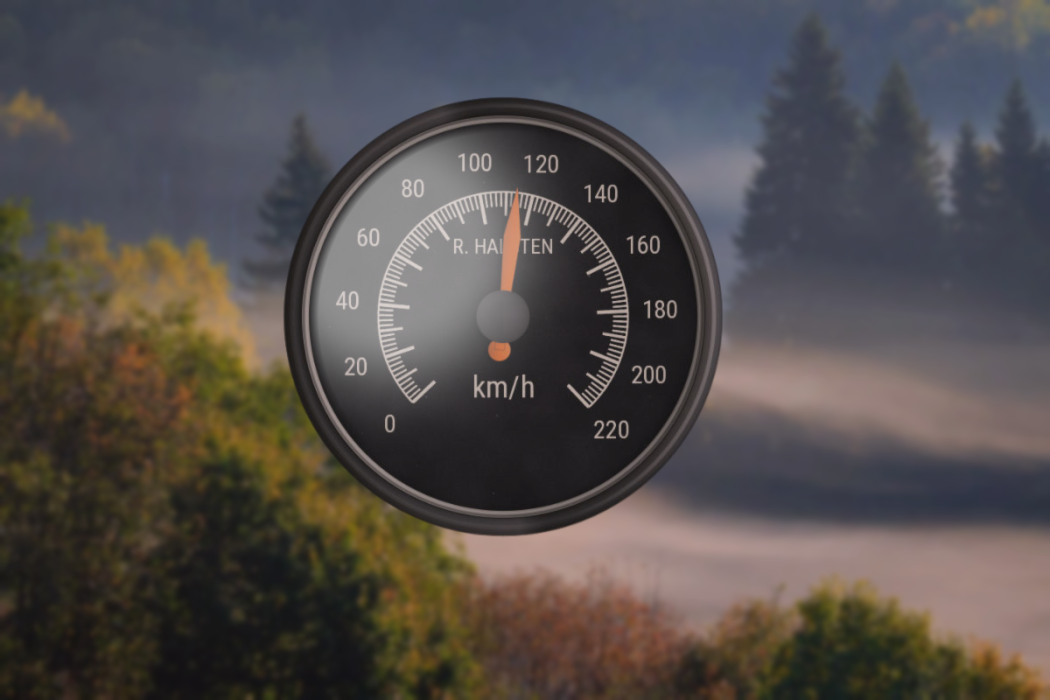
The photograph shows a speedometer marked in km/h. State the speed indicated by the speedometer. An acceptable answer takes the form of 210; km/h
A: 114; km/h
